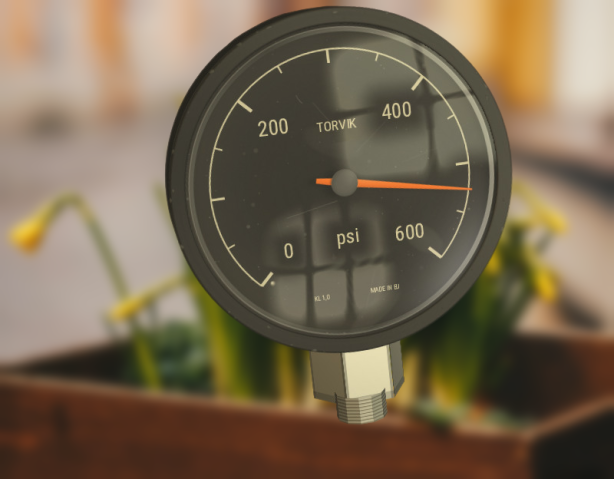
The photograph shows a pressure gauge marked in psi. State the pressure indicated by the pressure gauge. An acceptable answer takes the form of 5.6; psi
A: 525; psi
